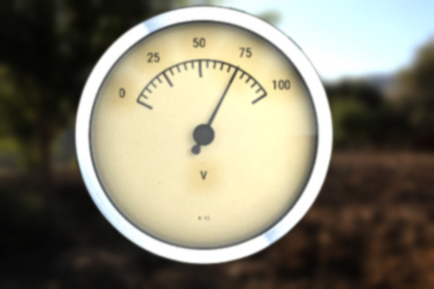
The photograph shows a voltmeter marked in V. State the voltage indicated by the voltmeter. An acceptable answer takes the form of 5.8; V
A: 75; V
